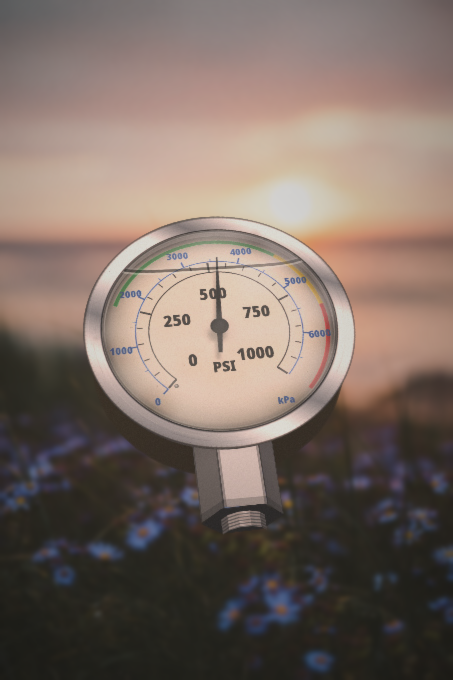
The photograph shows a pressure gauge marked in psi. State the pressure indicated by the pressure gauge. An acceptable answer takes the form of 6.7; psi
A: 525; psi
